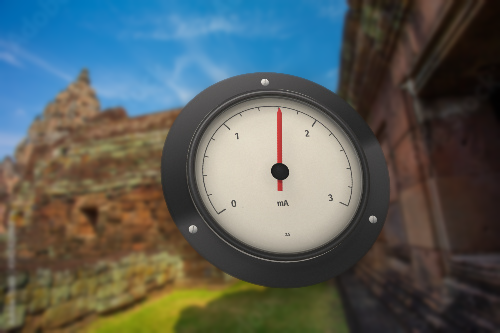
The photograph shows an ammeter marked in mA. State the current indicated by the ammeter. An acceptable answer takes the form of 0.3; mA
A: 1.6; mA
